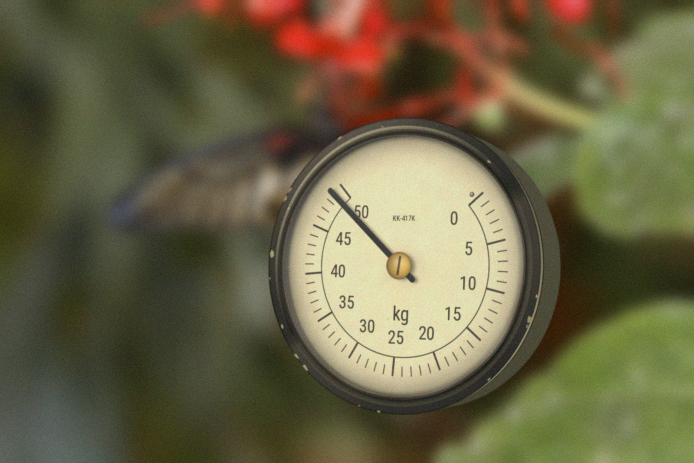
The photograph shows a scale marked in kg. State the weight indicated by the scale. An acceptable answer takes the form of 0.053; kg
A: 49; kg
